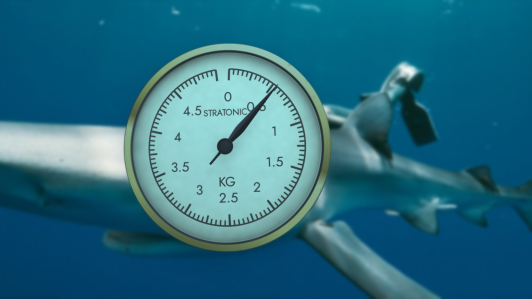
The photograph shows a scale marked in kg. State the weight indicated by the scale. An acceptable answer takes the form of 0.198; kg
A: 0.55; kg
